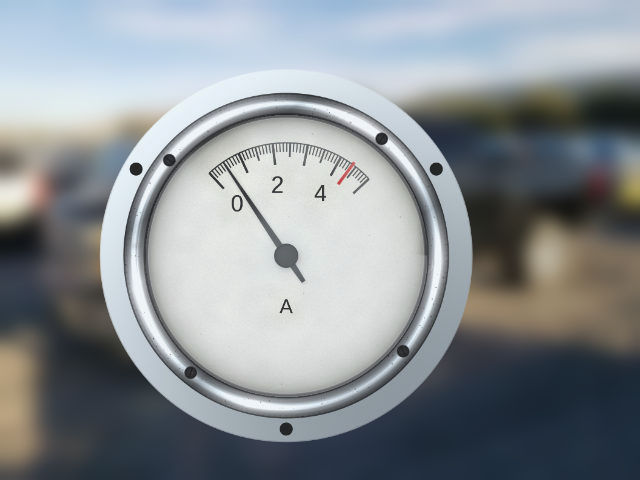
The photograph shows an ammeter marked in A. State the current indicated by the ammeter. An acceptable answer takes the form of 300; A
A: 0.5; A
